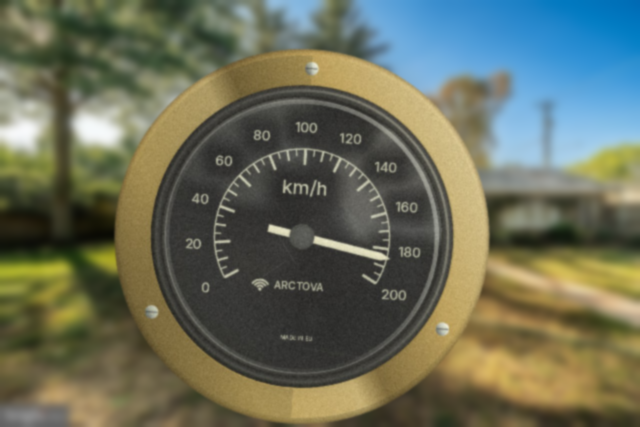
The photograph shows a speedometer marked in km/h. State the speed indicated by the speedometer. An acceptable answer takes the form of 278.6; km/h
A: 185; km/h
